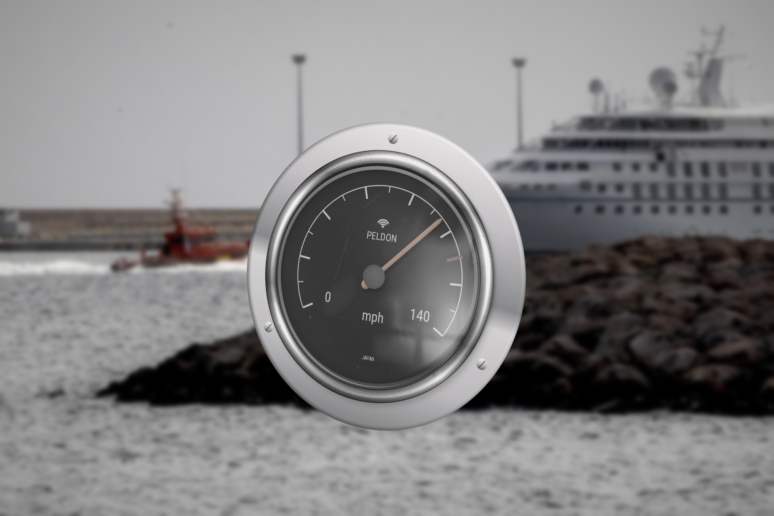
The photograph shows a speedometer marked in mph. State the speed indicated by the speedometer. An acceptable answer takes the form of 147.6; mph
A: 95; mph
